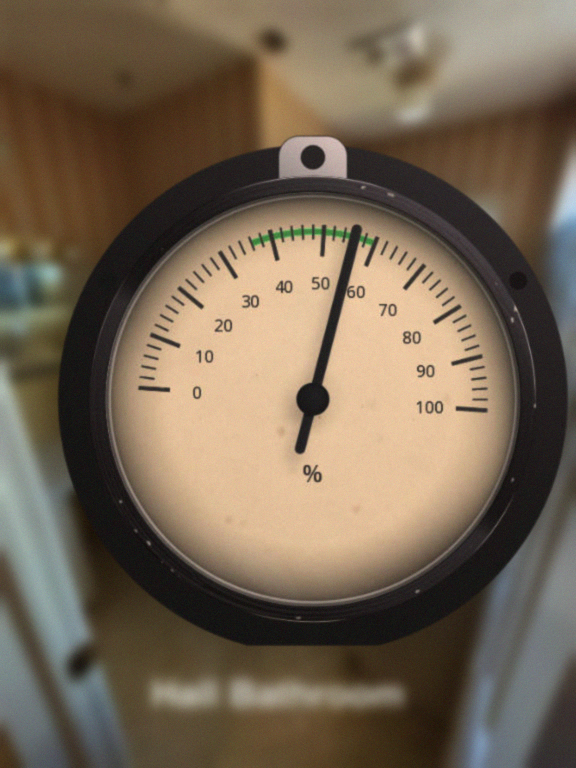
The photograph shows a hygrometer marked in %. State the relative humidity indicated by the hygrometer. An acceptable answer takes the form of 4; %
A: 56; %
